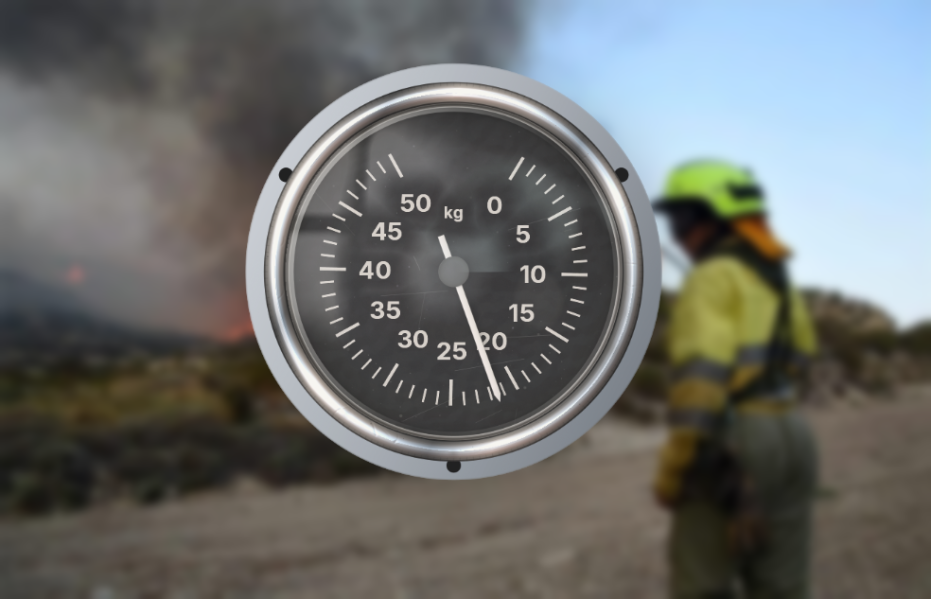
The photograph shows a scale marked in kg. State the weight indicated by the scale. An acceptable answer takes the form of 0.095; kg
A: 21.5; kg
